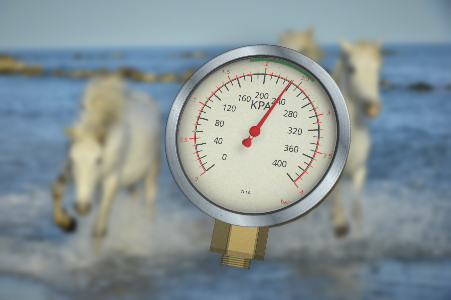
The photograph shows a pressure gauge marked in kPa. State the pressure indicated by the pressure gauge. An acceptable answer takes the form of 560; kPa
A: 240; kPa
